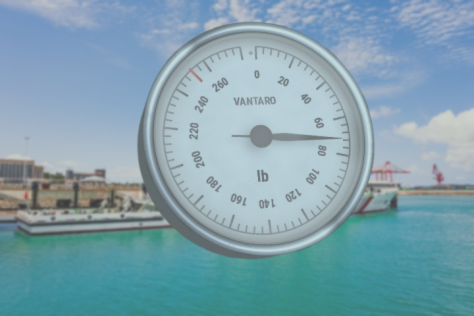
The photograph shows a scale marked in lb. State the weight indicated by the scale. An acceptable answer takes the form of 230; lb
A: 72; lb
